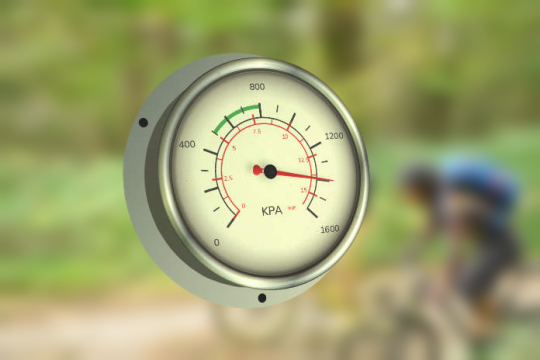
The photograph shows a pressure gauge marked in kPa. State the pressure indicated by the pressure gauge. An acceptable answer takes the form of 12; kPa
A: 1400; kPa
